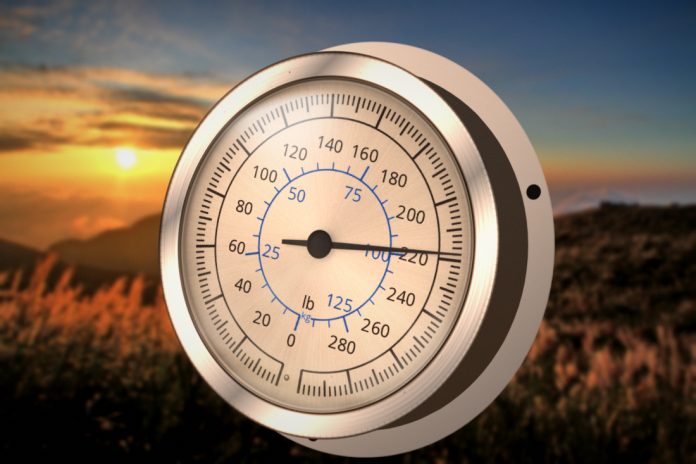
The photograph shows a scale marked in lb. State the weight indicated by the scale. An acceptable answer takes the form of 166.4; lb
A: 218; lb
